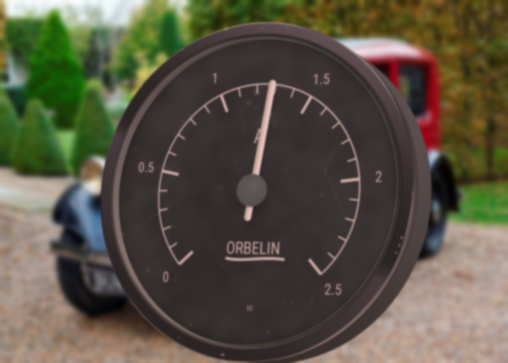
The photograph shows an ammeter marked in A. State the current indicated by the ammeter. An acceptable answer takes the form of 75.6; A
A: 1.3; A
